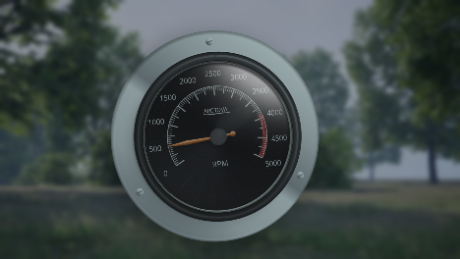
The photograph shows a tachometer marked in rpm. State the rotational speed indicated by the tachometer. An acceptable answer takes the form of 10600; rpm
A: 500; rpm
